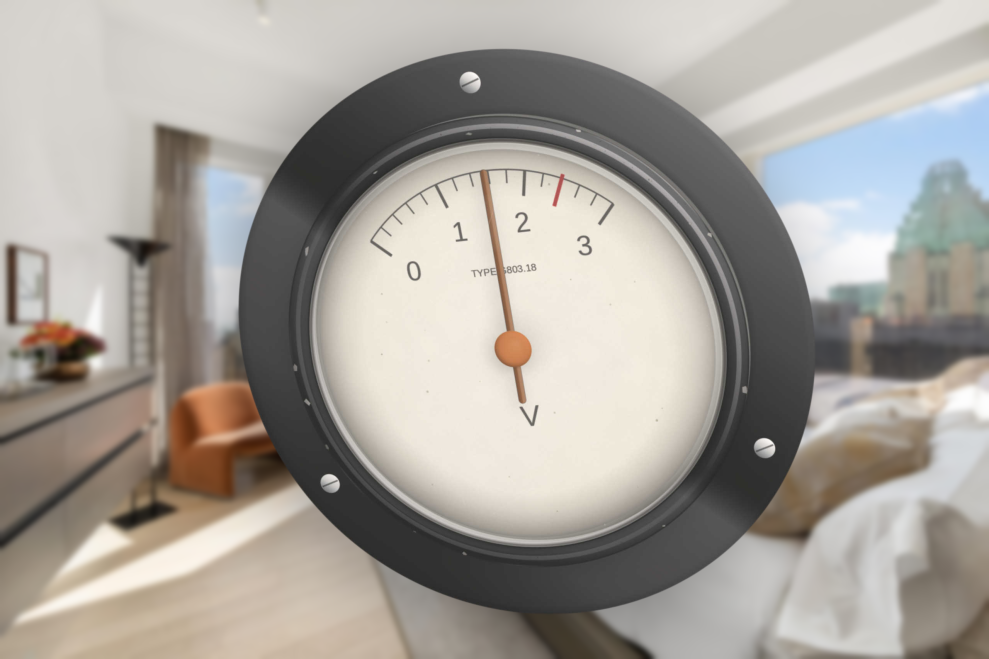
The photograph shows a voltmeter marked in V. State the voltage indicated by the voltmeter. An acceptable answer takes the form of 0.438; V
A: 1.6; V
